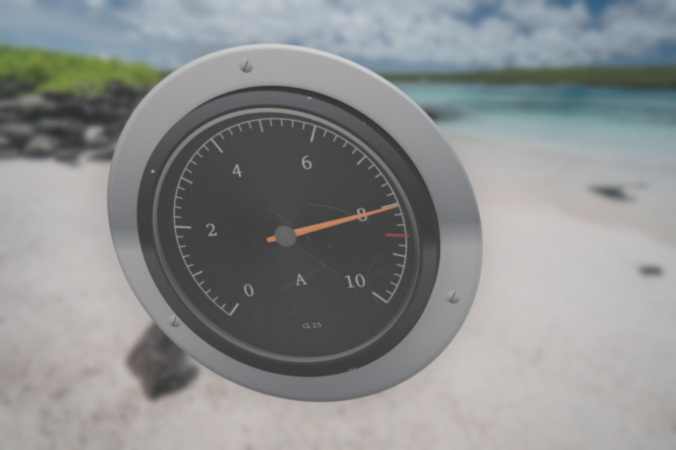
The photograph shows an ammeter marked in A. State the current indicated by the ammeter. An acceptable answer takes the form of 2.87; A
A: 8; A
